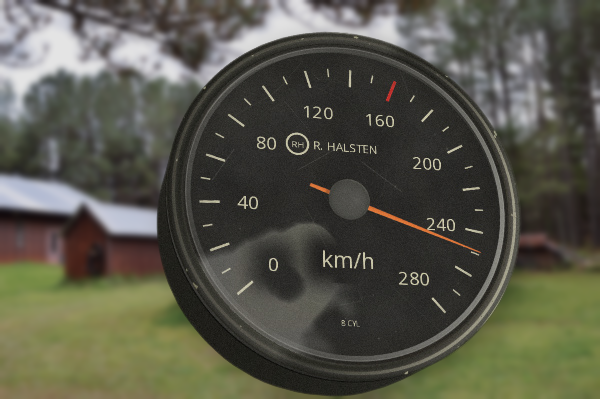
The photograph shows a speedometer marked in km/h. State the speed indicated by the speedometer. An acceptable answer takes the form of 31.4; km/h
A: 250; km/h
